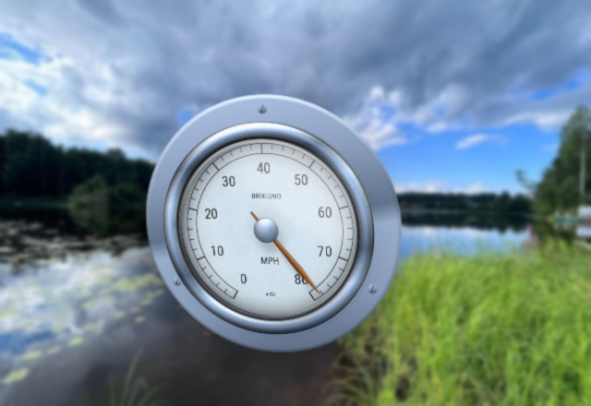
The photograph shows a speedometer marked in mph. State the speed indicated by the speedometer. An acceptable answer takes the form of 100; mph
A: 78; mph
